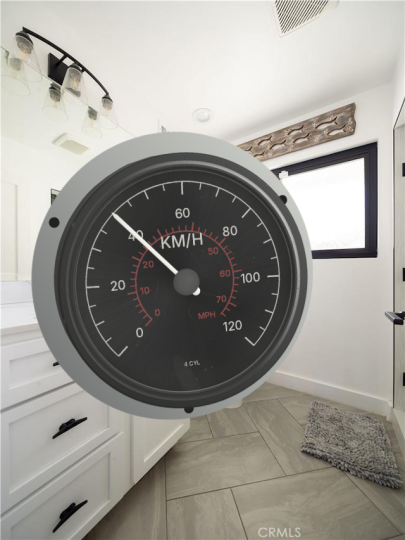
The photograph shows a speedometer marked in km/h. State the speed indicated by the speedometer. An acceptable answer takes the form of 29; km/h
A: 40; km/h
